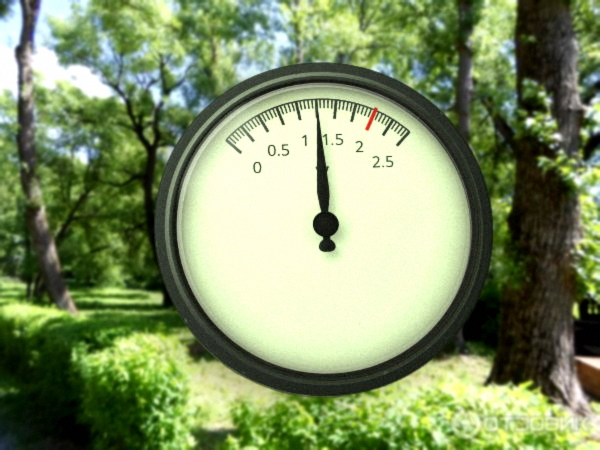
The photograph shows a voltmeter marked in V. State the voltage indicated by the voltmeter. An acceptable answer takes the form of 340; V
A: 1.25; V
